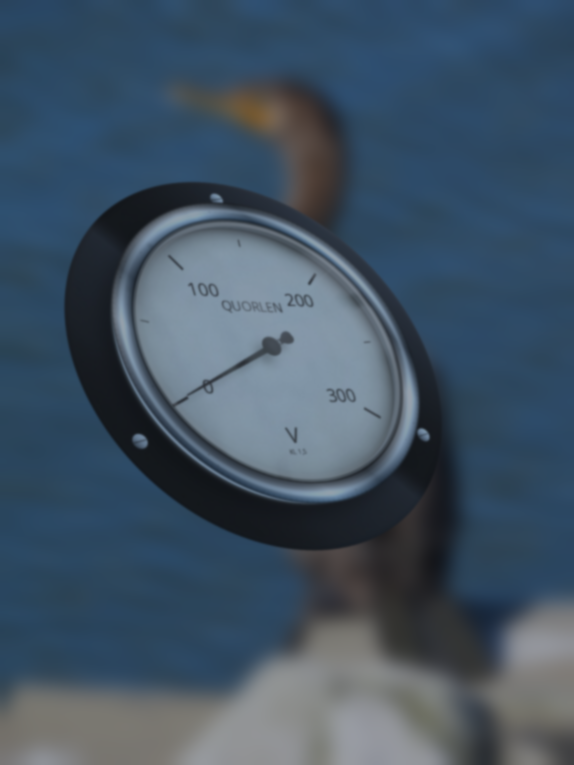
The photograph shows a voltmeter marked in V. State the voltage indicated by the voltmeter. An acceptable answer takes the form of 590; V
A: 0; V
